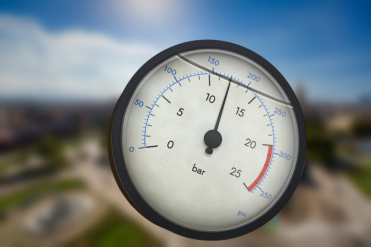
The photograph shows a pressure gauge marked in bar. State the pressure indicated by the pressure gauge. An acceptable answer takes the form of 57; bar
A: 12; bar
